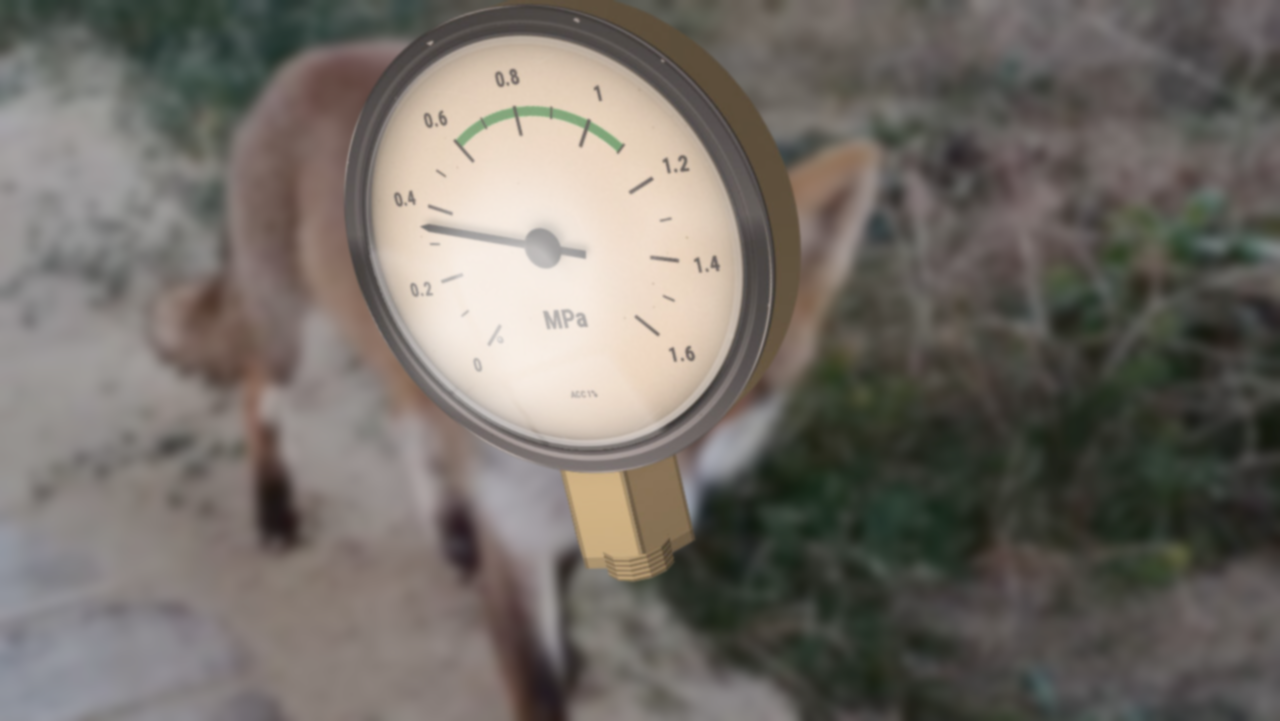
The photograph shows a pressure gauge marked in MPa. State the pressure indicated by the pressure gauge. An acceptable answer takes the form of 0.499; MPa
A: 0.35; MPa
